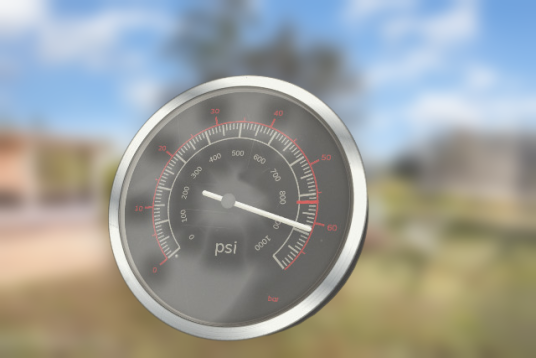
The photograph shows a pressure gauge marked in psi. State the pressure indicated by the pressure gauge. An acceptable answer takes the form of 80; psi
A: 890; psi
